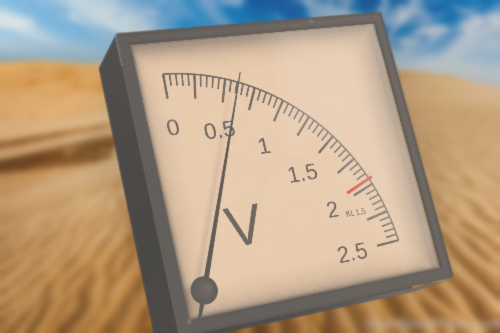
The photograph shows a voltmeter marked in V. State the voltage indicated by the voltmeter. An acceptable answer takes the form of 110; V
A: 0.6; V
